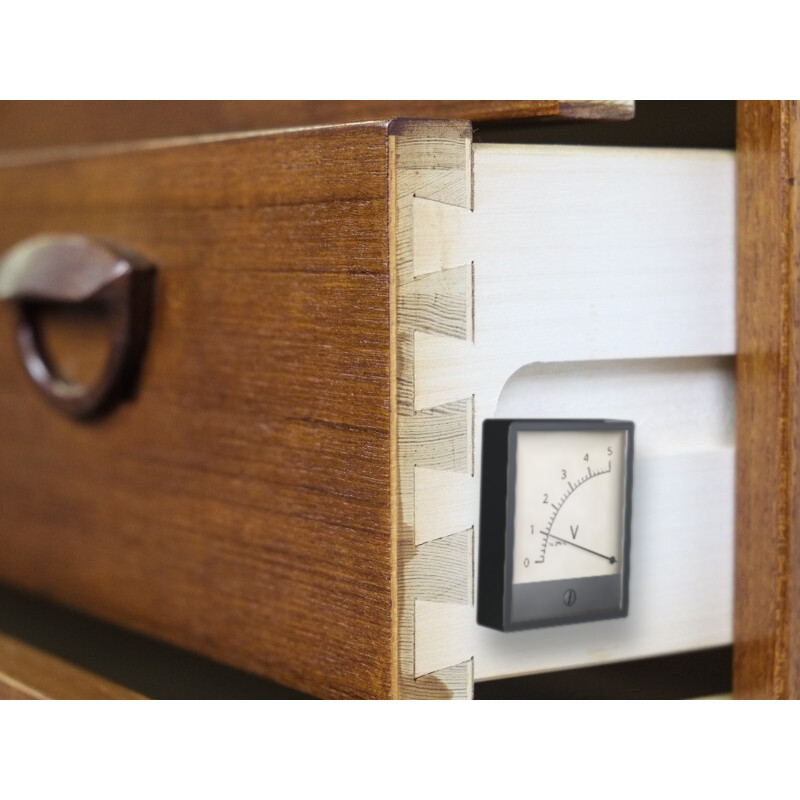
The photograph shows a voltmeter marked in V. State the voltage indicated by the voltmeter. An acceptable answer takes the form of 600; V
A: 1; V
